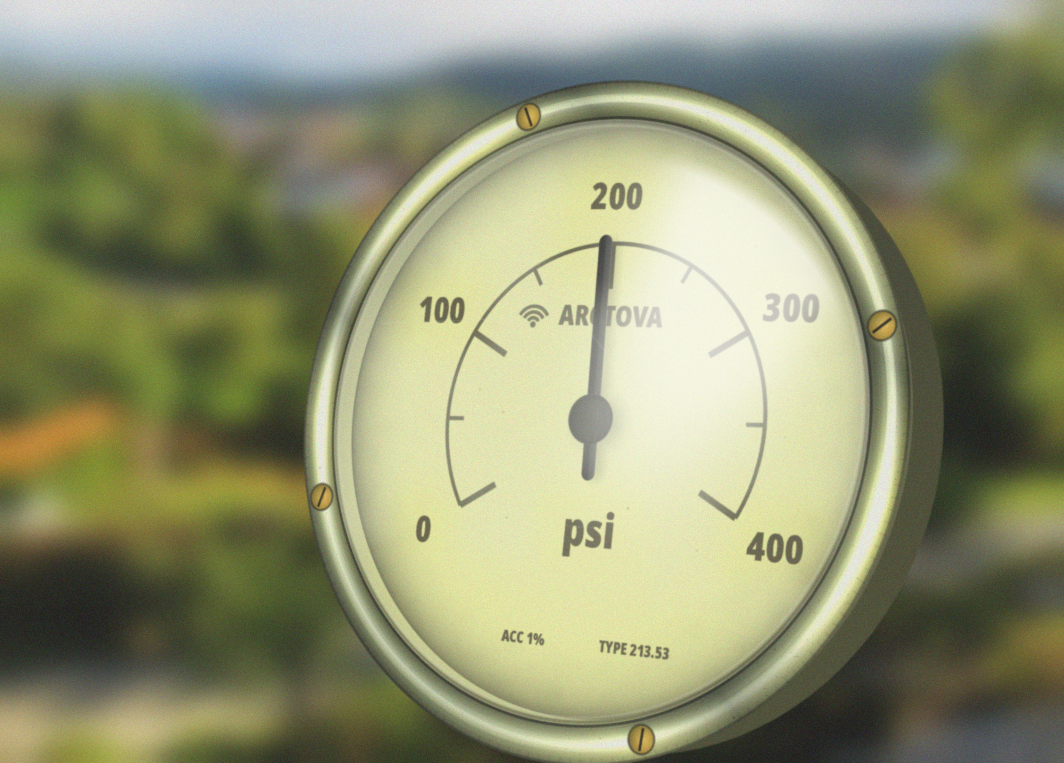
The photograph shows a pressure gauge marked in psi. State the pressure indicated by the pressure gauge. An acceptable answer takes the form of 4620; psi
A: 200; psi
